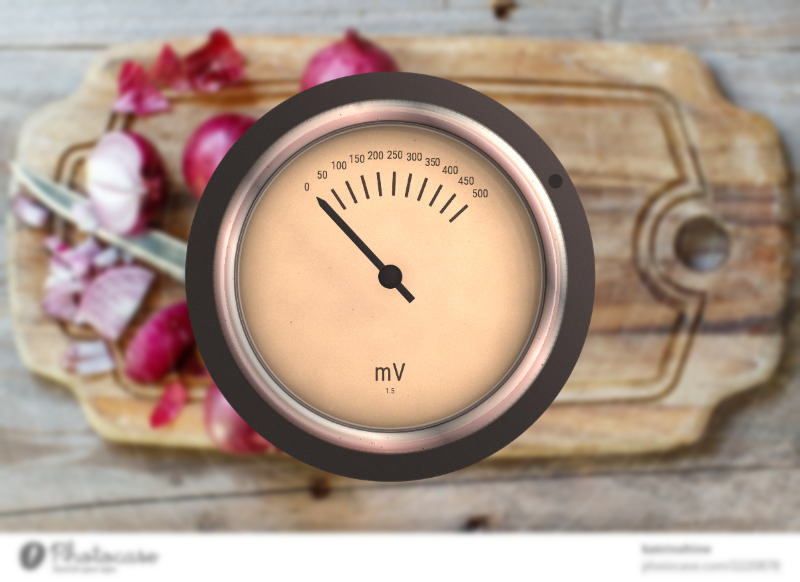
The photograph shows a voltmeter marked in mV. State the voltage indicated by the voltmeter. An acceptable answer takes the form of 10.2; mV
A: 0; mV
